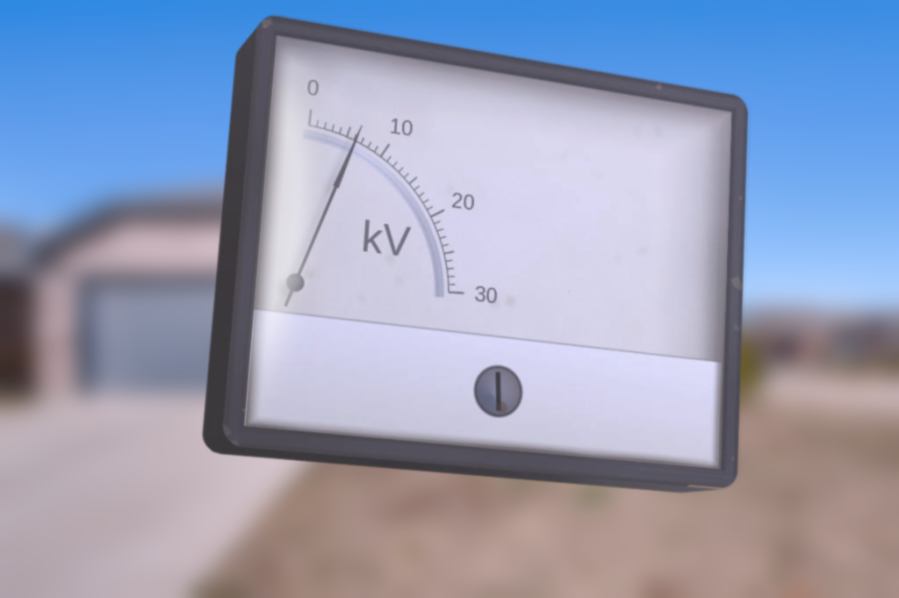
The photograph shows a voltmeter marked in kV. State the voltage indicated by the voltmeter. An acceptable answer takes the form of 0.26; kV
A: 6; kV
